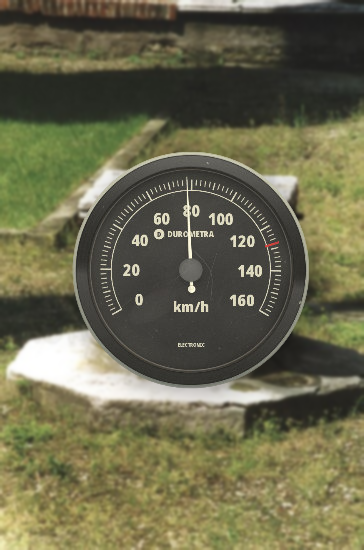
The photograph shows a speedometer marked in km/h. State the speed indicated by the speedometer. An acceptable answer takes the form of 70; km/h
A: 78; km/h
